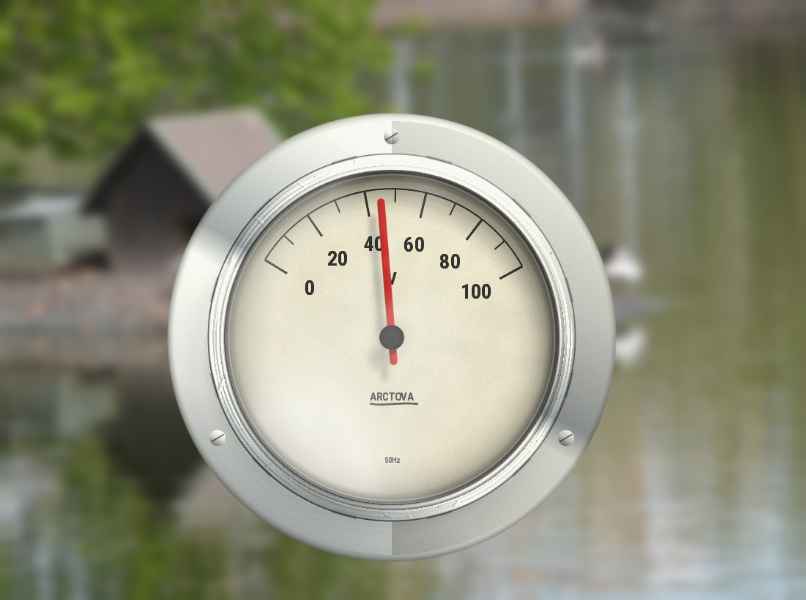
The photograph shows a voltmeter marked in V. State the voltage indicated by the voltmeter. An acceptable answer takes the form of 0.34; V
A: 45; V
